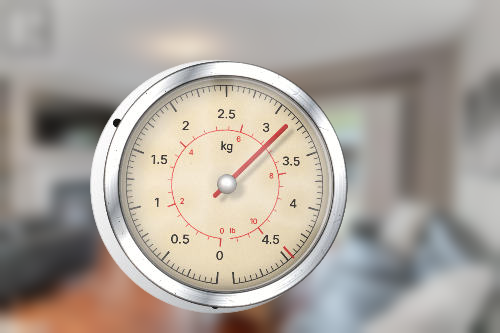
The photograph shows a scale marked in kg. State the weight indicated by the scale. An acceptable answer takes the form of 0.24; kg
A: 3.15; kg
